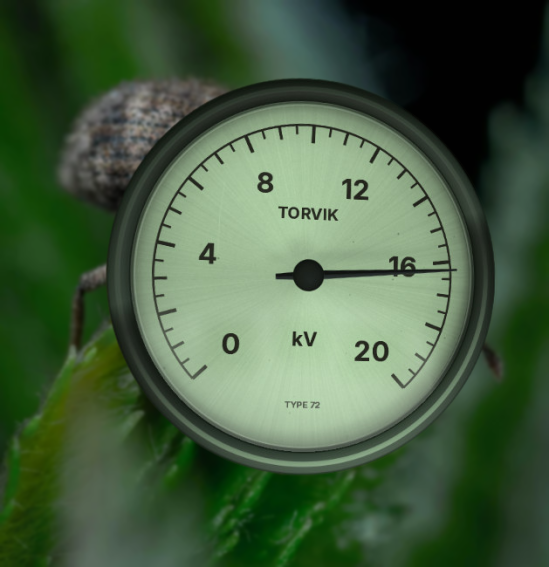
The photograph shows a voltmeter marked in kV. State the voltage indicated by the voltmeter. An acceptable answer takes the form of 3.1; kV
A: 16.25; kV
